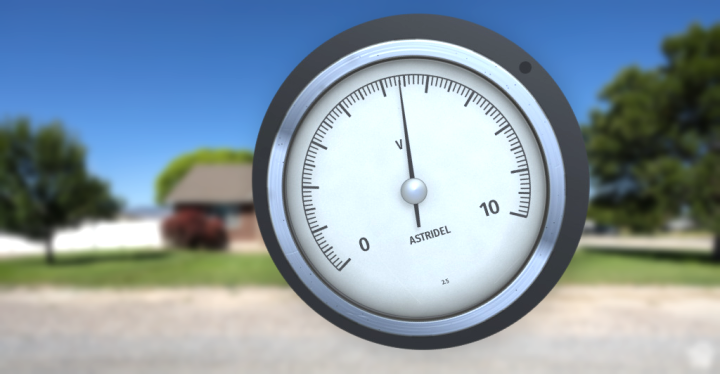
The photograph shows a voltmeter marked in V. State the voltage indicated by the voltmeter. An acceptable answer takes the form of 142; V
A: 5.4; V
